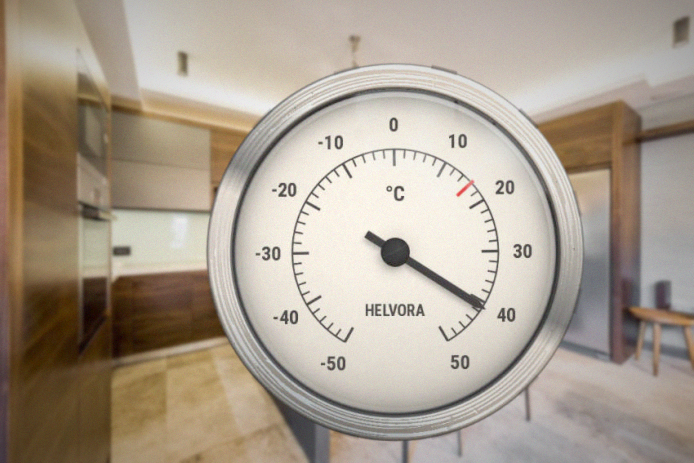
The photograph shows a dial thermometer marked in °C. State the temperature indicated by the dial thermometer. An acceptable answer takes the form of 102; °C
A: 41; °C
